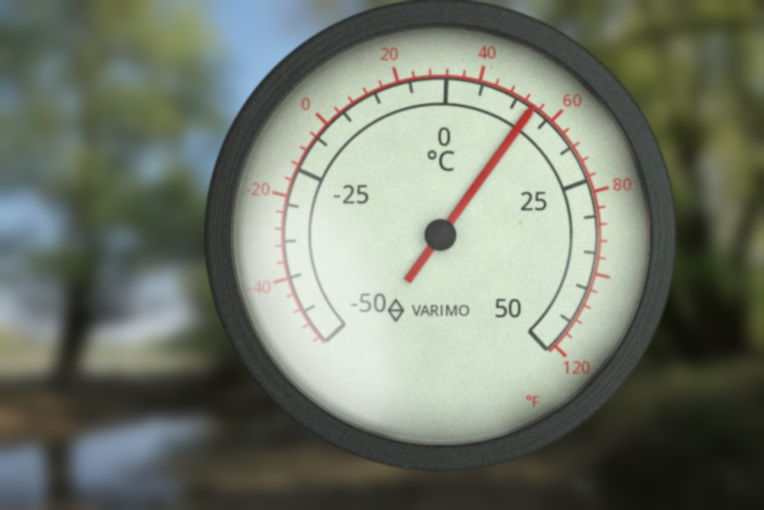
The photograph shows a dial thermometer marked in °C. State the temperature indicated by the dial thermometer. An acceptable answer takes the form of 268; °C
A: 12.5; °C
